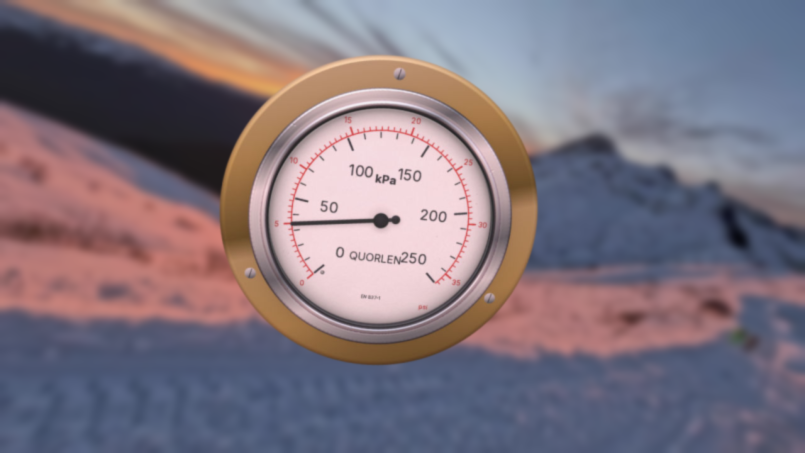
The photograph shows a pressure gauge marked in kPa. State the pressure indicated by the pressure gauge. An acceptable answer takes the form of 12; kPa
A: 35; kPa
